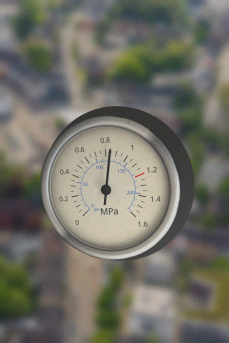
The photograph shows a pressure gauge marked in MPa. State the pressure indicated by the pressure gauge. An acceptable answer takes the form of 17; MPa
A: 0.85; MPa
